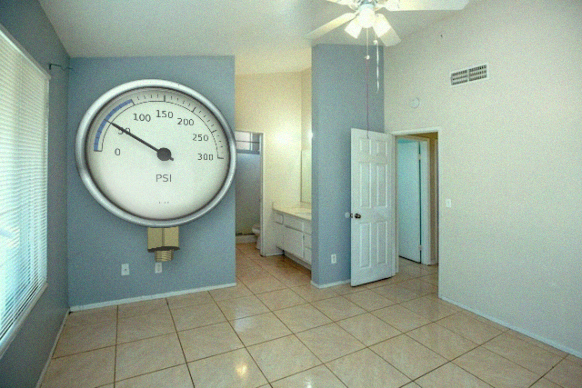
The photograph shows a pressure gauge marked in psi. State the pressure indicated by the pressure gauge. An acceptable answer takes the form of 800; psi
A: 50; psi
